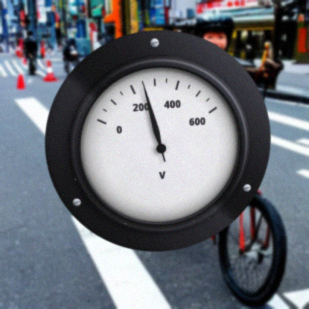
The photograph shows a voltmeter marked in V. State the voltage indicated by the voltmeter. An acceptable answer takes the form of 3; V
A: 250; V
